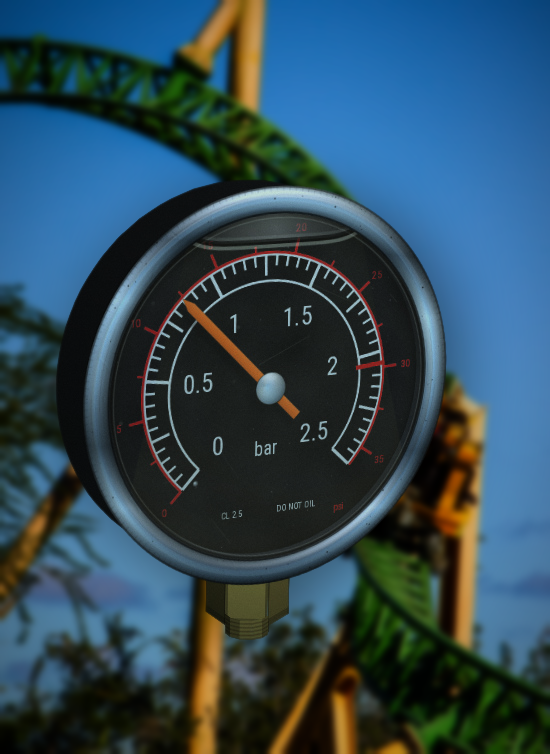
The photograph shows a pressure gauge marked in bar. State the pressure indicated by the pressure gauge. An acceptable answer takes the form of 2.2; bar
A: 0.85; bar
